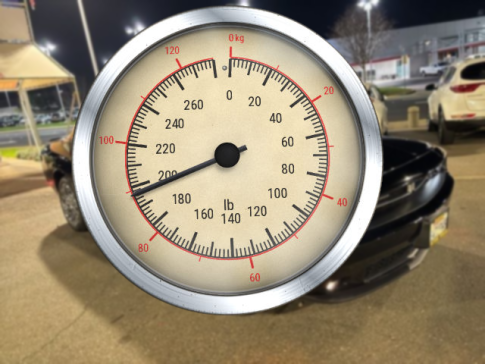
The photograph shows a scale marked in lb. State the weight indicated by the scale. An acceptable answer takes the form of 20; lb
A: 196; lb
